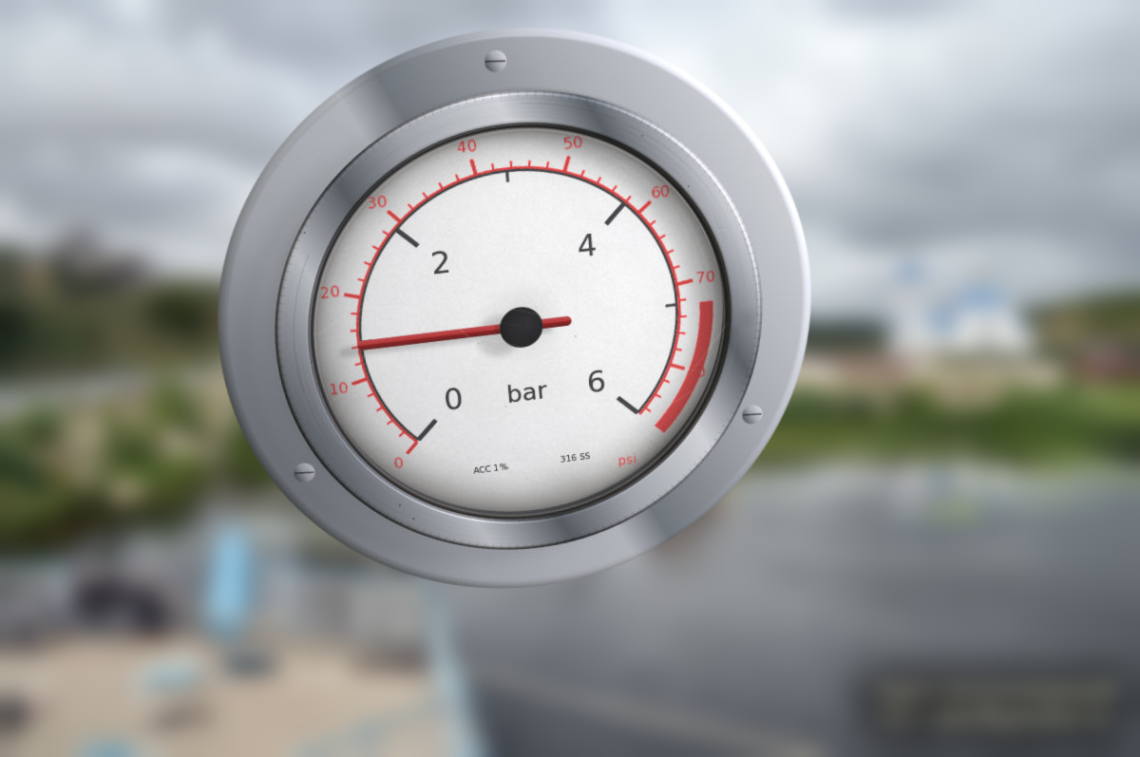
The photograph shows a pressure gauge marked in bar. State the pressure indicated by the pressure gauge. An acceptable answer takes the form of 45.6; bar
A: 1; bar
